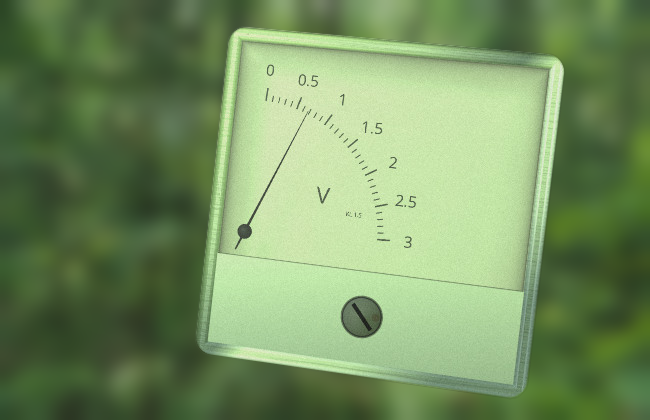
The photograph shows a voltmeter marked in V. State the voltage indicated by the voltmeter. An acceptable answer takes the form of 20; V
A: 0.7; V
